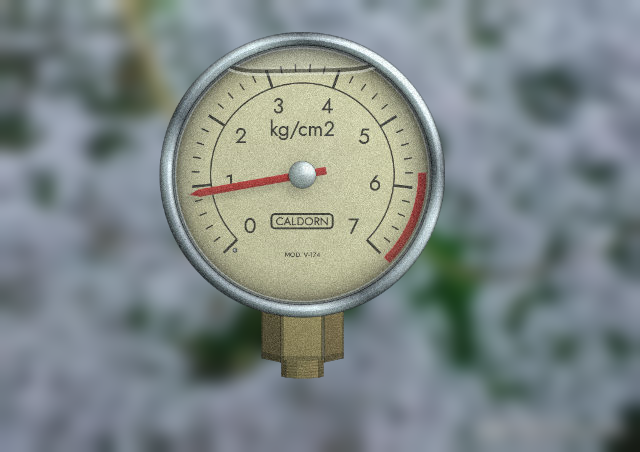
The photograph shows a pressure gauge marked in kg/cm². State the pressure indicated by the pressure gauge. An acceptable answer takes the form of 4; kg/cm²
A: 0.9; kg/cm²
